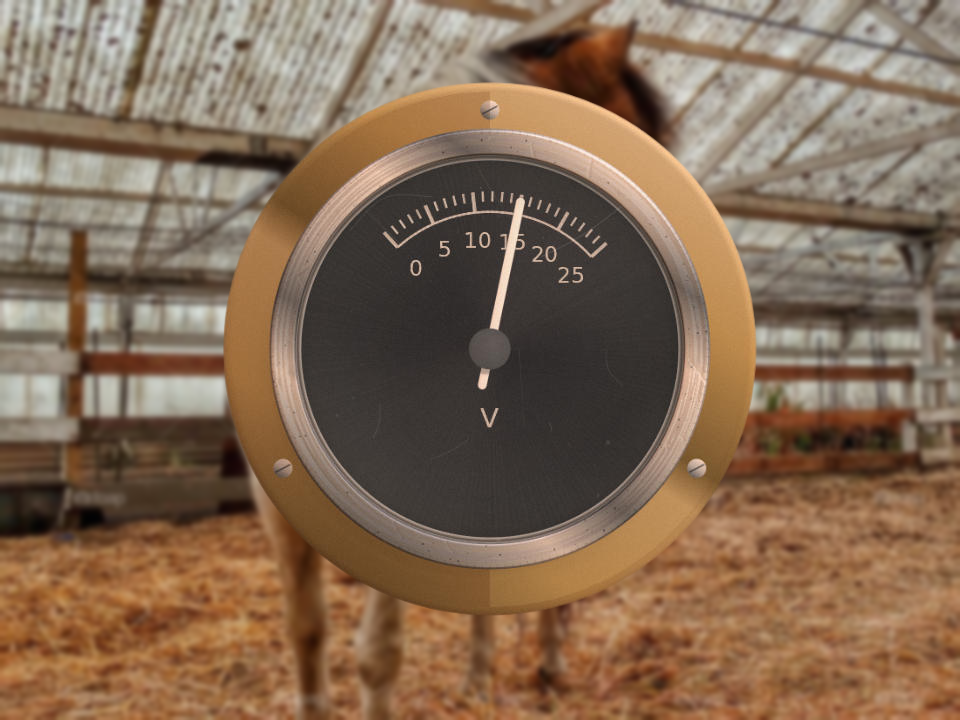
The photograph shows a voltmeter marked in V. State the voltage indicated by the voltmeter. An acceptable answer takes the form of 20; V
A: 15; V
